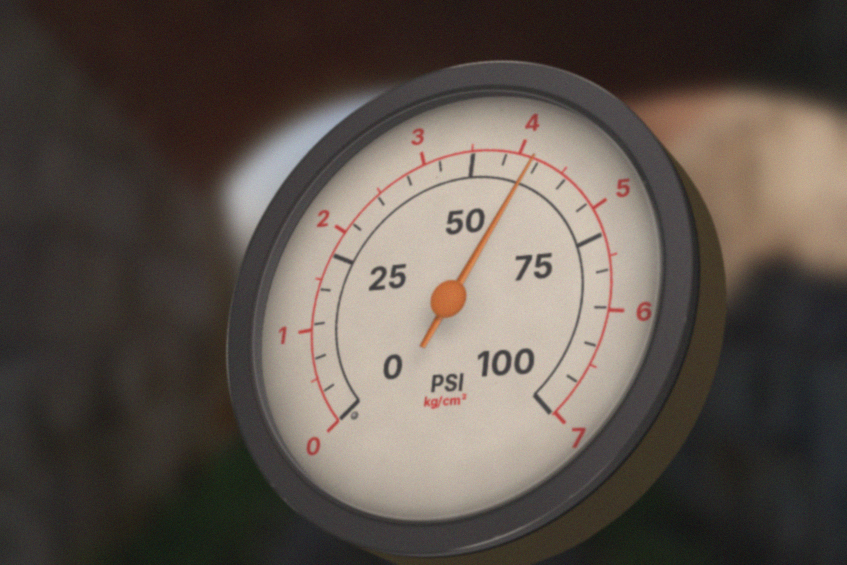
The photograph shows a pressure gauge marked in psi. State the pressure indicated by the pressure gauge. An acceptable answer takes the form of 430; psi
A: 60; psi
